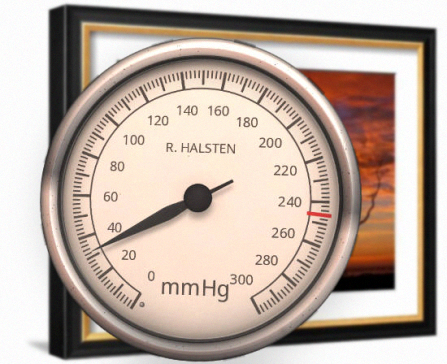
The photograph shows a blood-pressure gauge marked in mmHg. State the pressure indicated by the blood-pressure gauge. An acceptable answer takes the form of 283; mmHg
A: 32; mmHg
